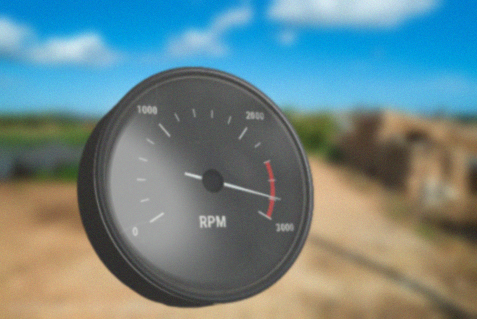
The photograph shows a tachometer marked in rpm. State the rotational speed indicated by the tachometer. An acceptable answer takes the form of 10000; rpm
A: 2800; rpm
